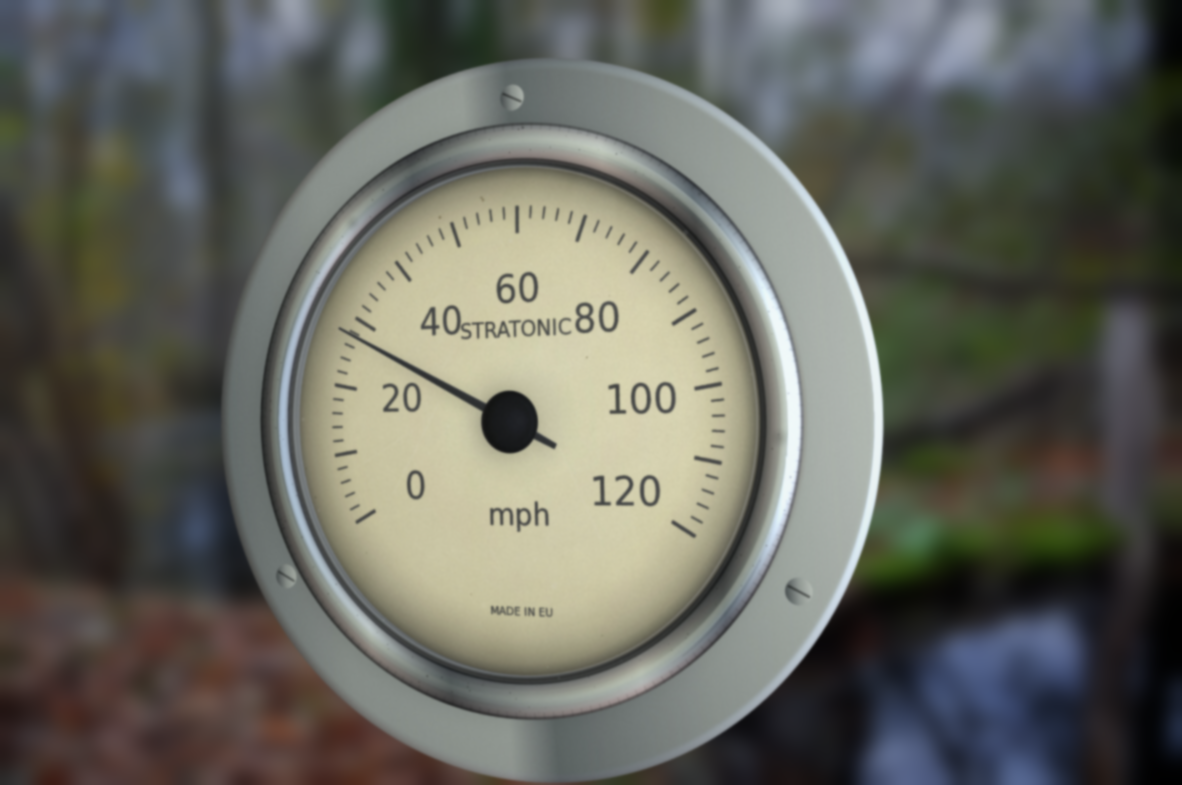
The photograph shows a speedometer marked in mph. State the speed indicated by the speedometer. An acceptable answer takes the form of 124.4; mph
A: 28; mph
